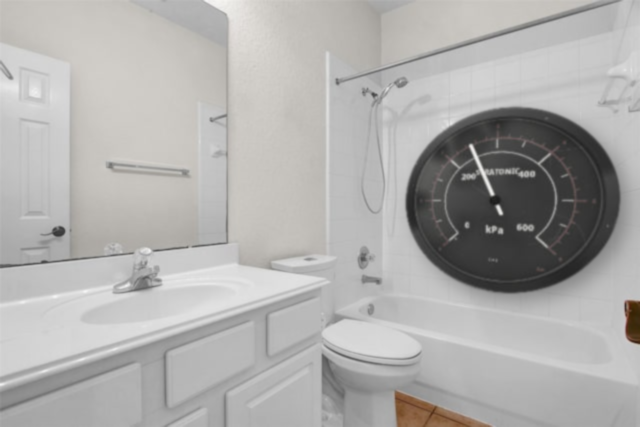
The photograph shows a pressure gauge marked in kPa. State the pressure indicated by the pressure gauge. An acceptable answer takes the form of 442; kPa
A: 250; kPa
